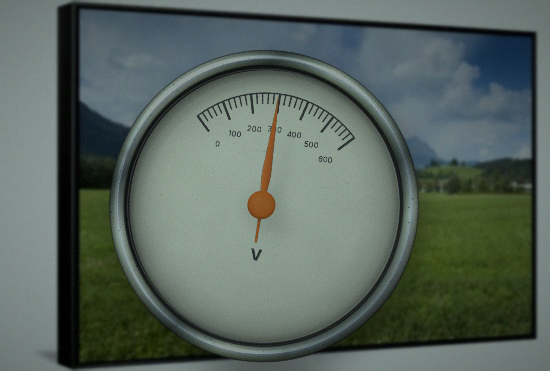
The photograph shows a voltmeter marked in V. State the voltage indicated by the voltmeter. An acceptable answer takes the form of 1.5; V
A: 300; V
